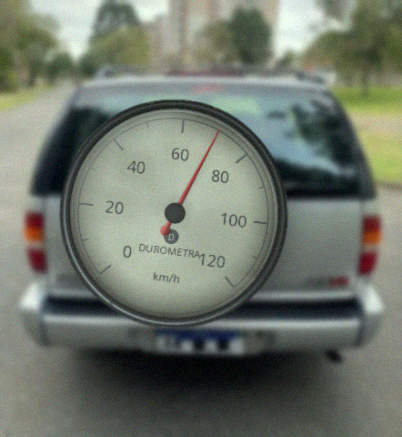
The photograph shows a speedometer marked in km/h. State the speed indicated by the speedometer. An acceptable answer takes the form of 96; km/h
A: 70; km/h
